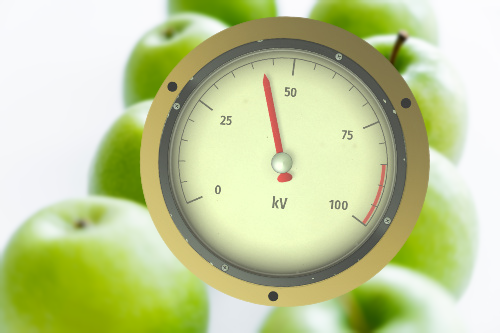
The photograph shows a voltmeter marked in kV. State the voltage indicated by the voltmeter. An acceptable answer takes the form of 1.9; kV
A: 42.5; kV
